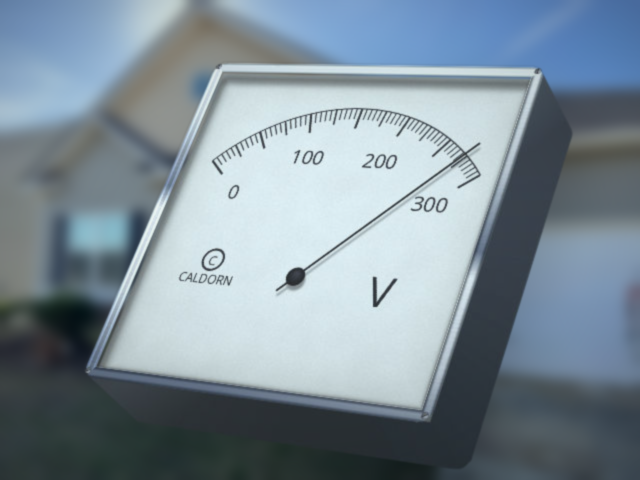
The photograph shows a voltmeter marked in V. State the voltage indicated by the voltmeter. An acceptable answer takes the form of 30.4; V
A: 275; V
